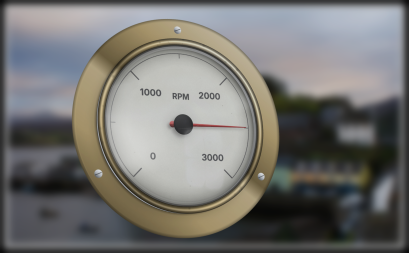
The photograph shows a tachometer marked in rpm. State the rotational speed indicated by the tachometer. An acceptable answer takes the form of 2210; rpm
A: 2500; rpm
